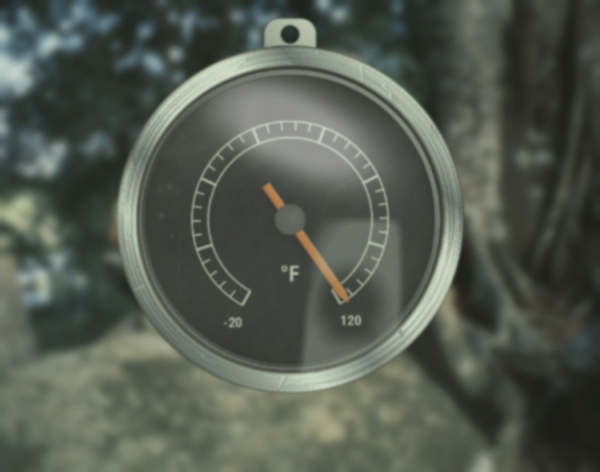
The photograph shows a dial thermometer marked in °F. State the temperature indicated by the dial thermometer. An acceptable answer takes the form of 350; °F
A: 118; °F
